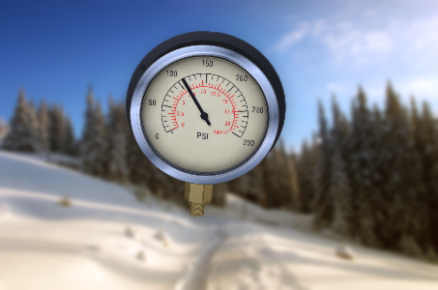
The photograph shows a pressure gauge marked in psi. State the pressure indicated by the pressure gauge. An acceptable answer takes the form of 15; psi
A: 110; psi
